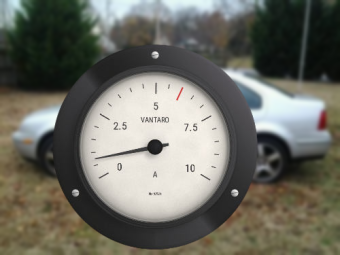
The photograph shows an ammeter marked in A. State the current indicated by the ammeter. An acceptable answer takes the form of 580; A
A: 0.75; A
